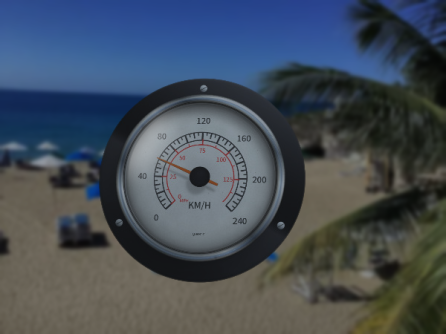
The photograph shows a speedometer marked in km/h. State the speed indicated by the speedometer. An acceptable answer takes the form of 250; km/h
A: 60; km/h
